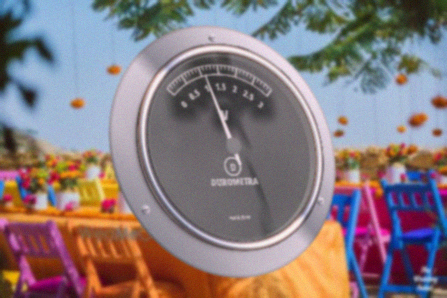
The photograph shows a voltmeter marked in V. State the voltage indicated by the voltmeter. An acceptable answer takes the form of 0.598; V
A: 1; V
